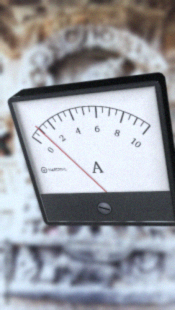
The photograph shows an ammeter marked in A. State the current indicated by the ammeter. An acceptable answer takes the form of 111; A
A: 1; A
